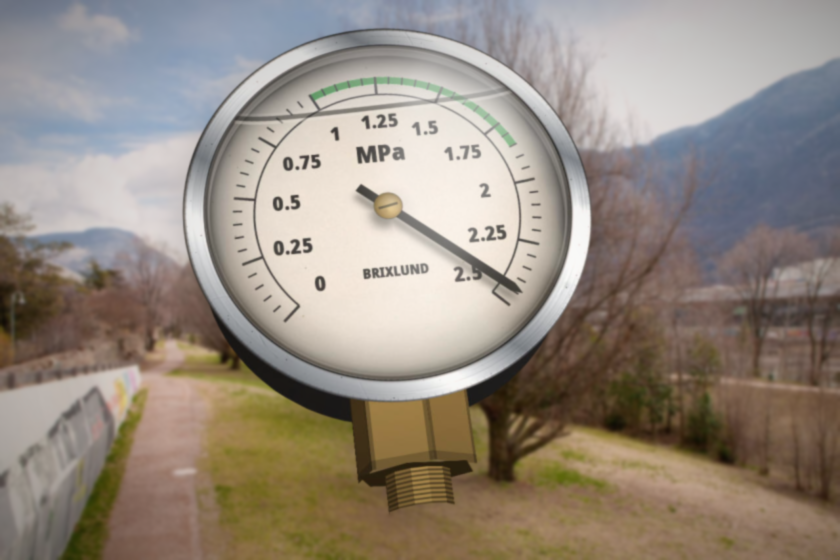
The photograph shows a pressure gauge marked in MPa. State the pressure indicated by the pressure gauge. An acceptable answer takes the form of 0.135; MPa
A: 2.45; MPa
